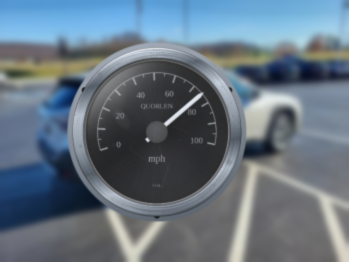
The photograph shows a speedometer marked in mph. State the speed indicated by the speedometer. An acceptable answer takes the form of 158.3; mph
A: 75; mph
